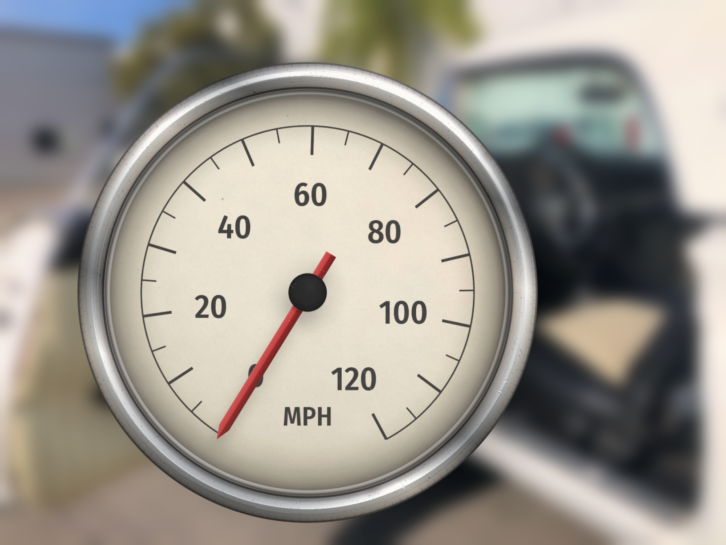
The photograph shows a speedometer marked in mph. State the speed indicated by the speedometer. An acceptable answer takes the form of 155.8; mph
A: 0; mph
